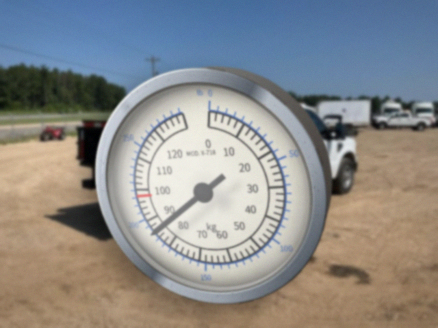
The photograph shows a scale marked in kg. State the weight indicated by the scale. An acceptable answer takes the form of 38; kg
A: 86; kg
